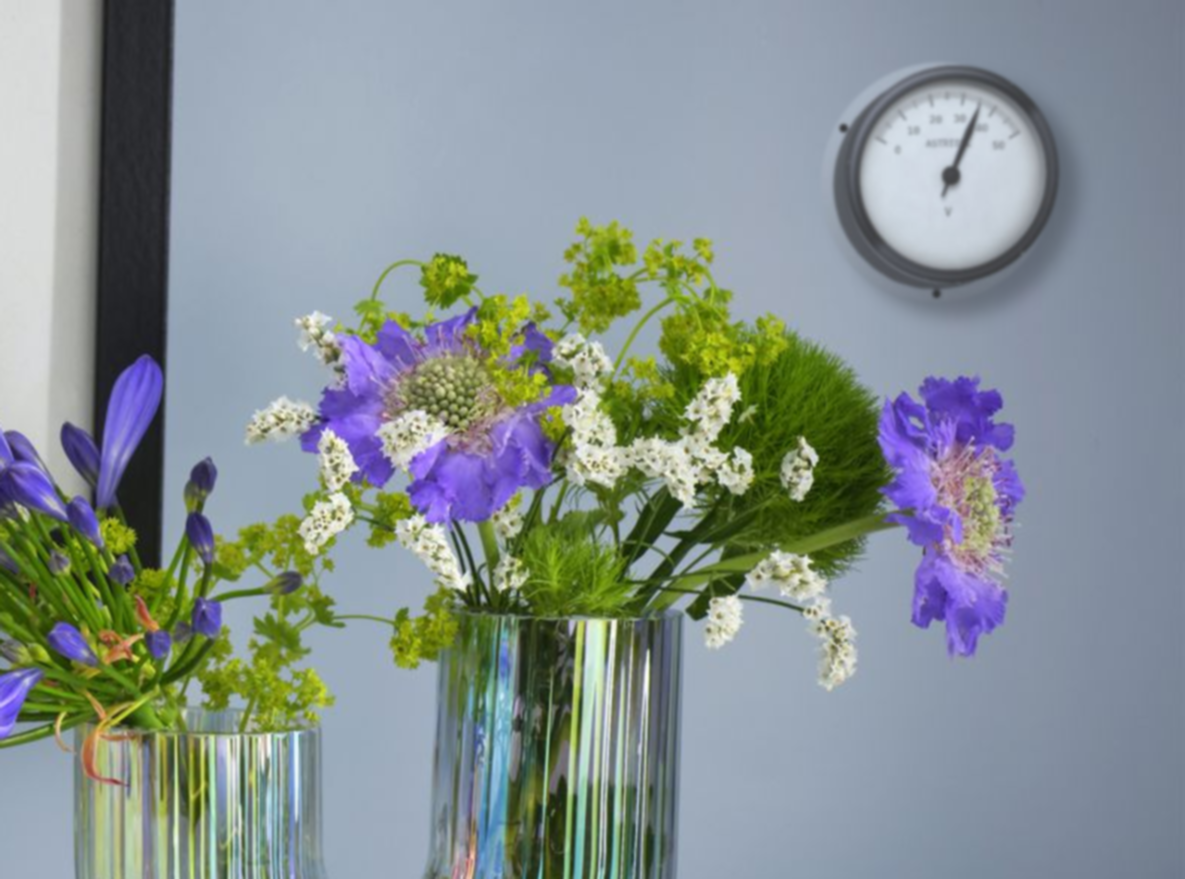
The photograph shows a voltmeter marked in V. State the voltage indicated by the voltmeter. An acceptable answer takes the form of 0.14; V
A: 35; V
